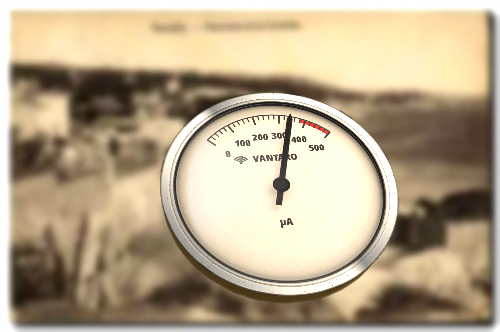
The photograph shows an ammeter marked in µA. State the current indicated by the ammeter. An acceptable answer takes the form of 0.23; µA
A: 340; µA
